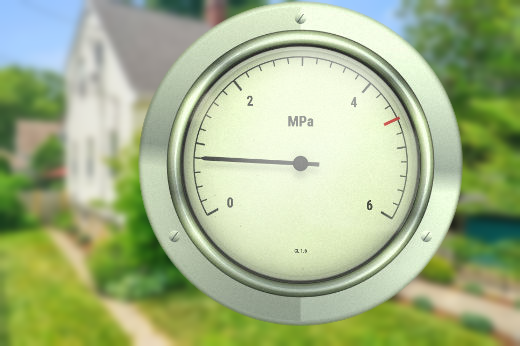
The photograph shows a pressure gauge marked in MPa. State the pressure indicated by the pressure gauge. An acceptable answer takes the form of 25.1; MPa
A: 0.8; MPa
